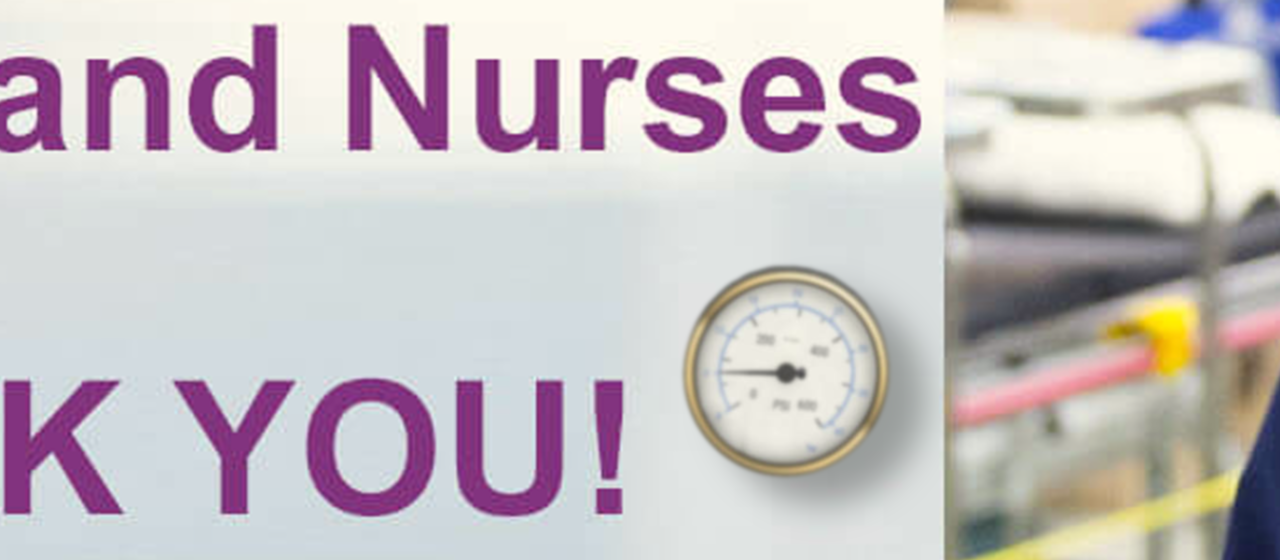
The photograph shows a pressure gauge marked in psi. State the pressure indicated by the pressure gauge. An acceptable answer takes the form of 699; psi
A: 75; psi
